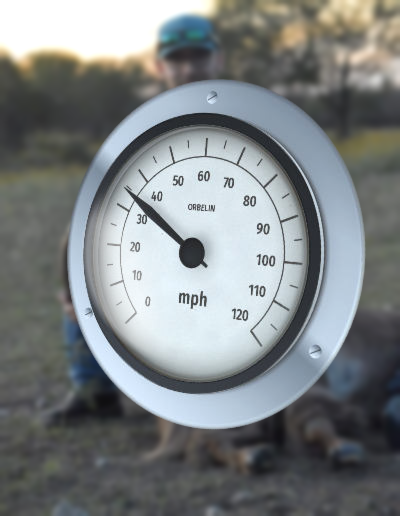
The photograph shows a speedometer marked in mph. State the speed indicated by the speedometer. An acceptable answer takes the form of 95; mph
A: 35; mph
